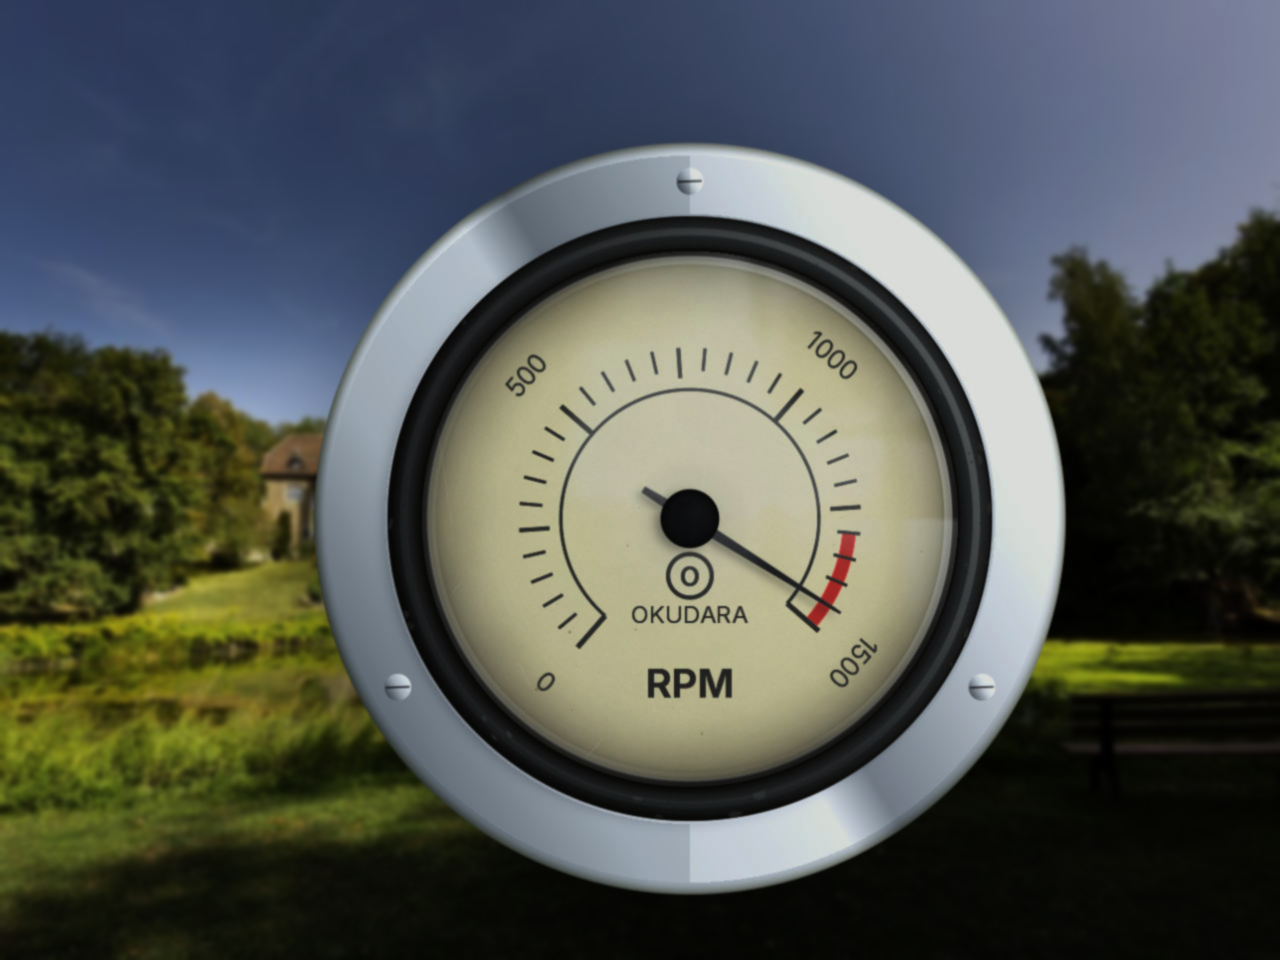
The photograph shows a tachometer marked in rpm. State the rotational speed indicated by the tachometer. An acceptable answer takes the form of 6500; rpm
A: 1450; rpm
